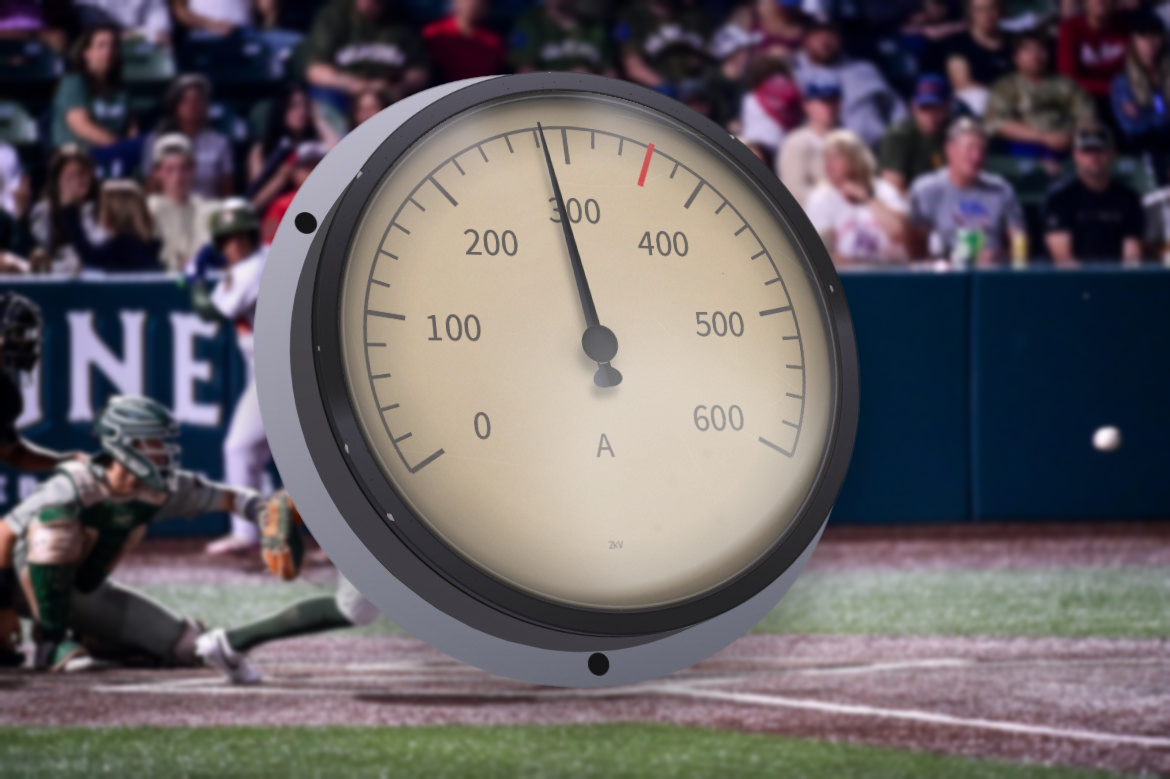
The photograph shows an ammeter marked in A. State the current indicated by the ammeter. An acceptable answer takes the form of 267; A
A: 280; A
